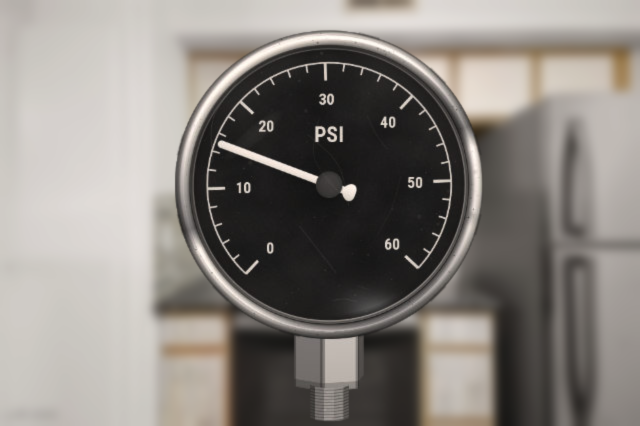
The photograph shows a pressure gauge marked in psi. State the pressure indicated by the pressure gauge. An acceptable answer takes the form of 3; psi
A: 15; psi
